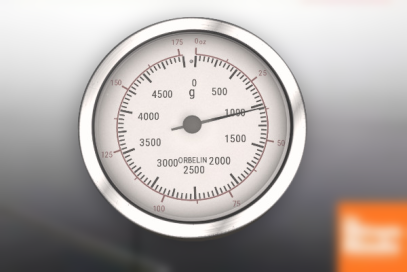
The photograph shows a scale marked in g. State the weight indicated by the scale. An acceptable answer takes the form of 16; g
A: 1050; g
